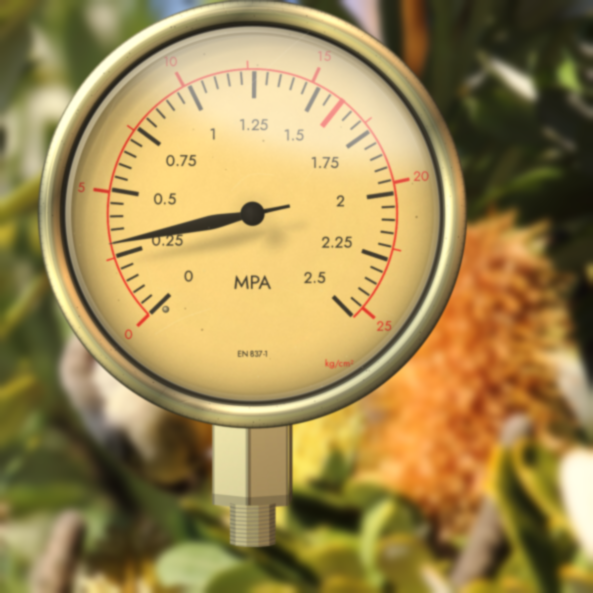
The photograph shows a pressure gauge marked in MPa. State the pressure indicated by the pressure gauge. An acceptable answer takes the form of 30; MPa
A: 0.3; MPa
